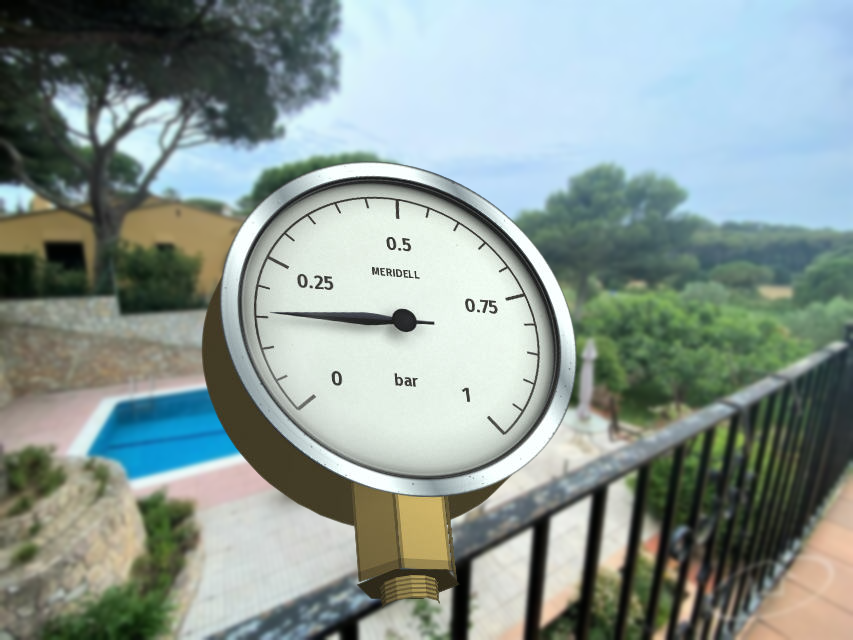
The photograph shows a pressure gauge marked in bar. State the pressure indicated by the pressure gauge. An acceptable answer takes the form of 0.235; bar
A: 0.15; bar
